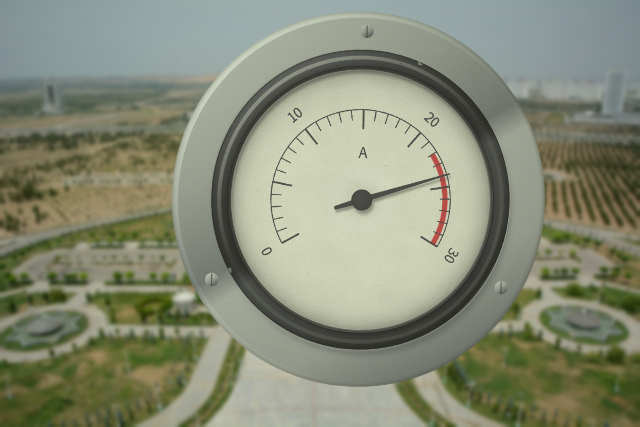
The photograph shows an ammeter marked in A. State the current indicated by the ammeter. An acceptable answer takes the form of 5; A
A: 24; A
